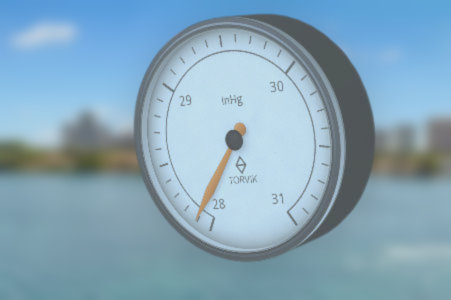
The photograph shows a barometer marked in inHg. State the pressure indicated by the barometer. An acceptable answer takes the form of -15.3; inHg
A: 28.1; inHg
